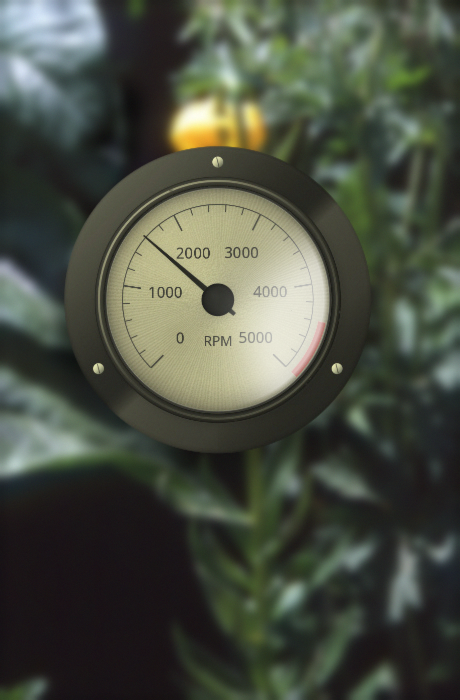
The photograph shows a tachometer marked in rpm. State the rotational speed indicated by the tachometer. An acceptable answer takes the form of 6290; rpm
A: 1600; rpm
